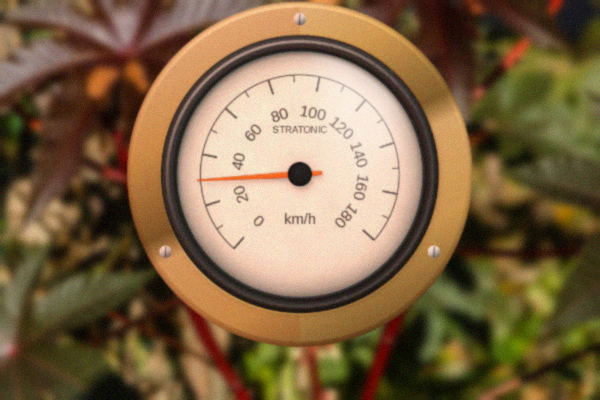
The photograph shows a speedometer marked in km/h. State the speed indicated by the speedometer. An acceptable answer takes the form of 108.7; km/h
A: 30; km/h
